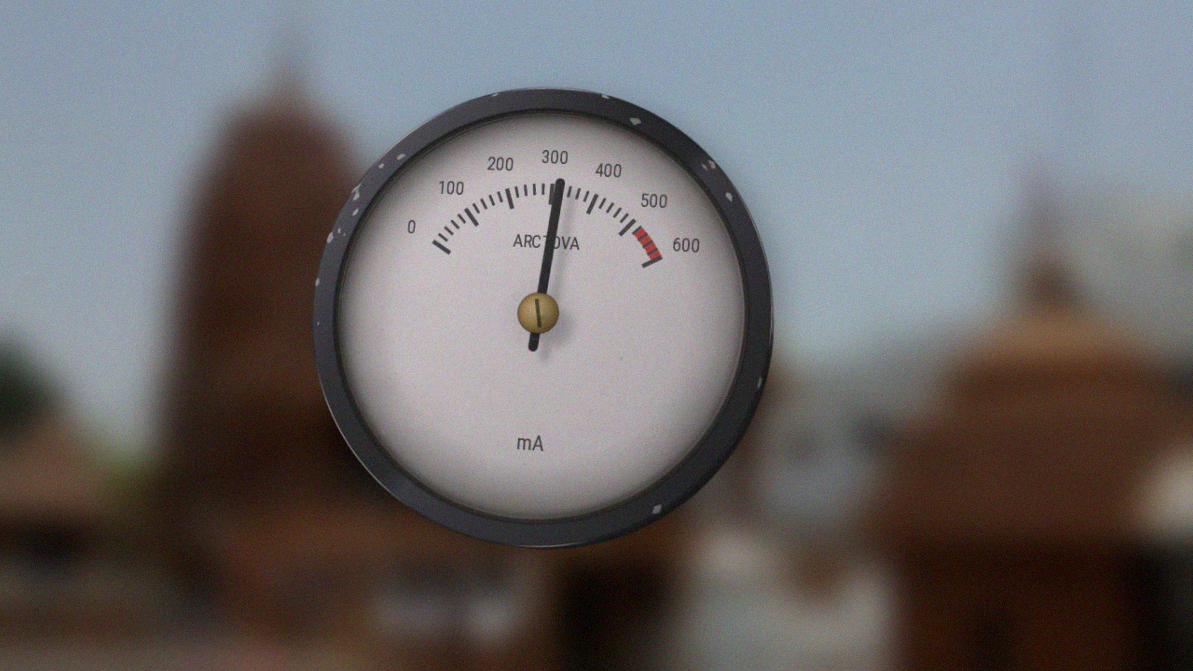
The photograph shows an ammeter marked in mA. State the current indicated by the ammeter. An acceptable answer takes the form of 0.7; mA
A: 320; mA
